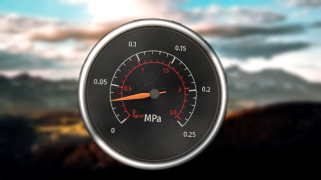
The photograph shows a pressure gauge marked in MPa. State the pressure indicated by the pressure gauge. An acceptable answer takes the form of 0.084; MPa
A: 0.03; MPa
